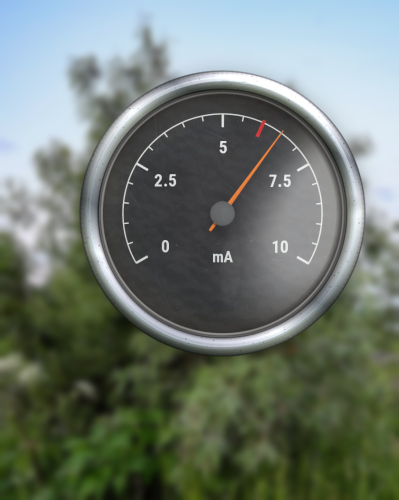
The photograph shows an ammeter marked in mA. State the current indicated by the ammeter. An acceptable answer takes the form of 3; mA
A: 6.5; mA
